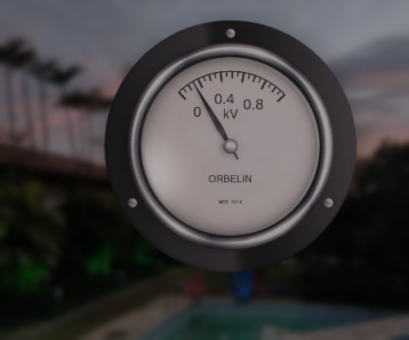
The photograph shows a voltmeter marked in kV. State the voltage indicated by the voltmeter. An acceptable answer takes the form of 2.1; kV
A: 0.15; kV
